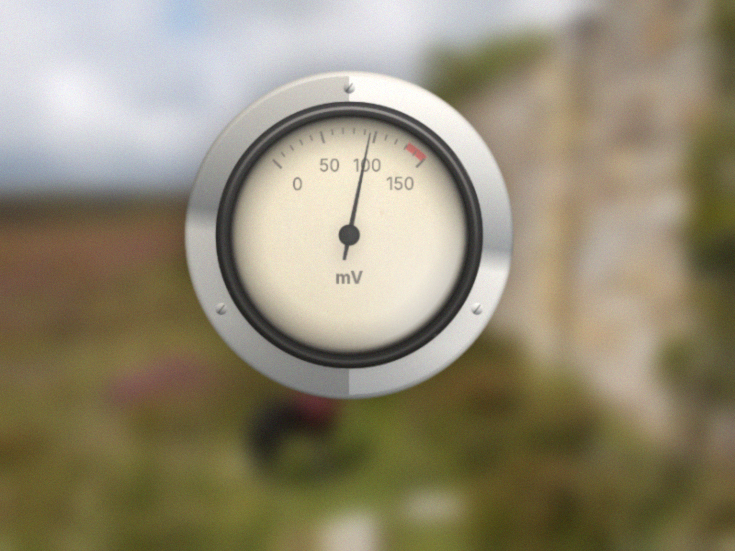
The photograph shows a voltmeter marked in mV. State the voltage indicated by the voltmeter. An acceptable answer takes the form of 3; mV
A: 95; mV
